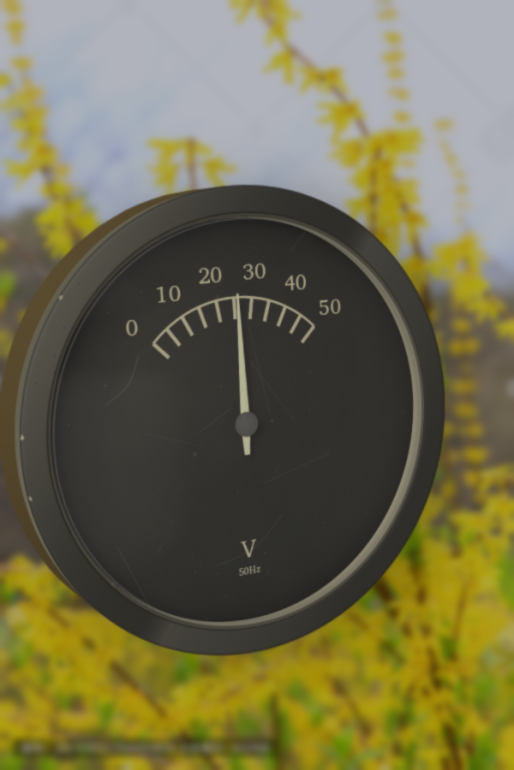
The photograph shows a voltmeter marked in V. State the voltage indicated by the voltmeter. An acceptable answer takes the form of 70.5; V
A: 25; V
